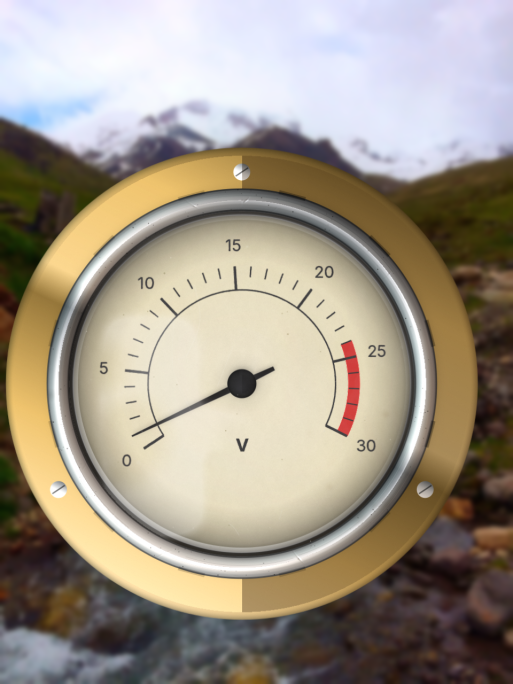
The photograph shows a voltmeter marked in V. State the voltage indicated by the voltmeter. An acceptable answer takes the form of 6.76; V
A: 1; V
